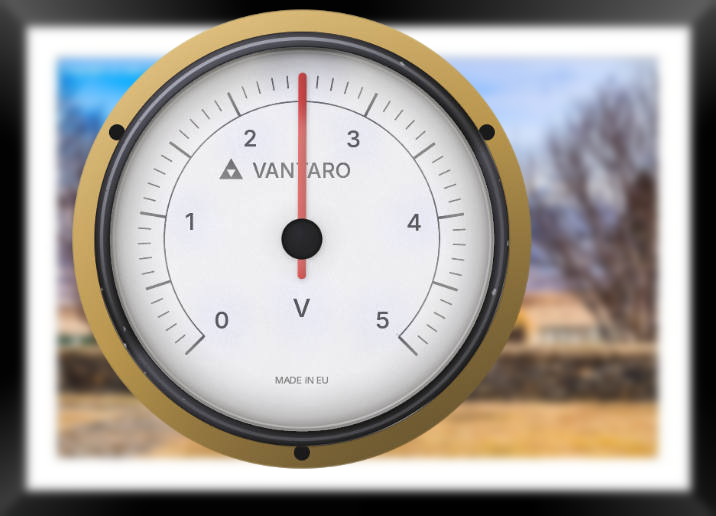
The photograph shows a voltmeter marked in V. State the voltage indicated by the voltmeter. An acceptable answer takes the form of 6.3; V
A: 2.5; V
